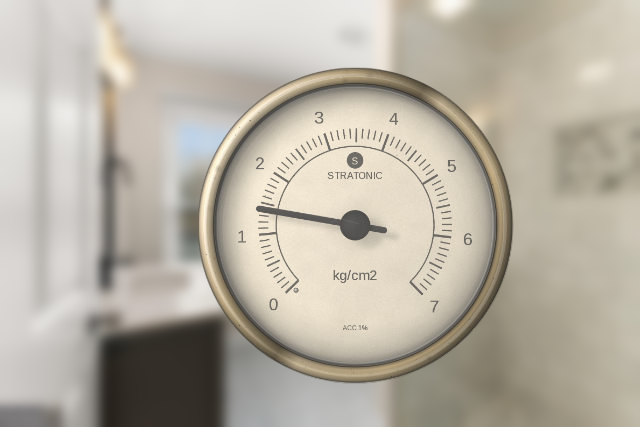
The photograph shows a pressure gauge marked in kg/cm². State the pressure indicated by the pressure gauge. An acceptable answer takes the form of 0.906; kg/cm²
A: 1.4; kg/cm²
